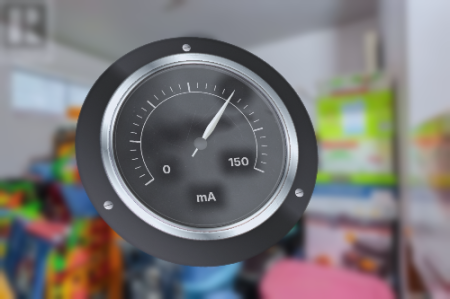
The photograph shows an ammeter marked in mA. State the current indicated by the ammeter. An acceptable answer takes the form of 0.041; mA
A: 100; mA
